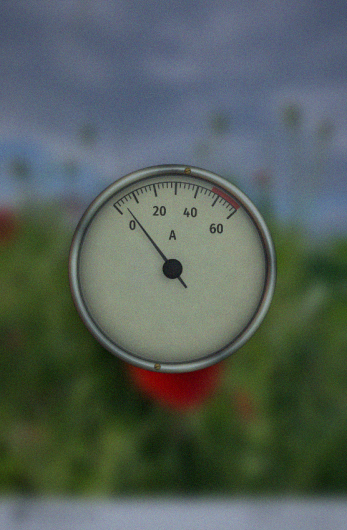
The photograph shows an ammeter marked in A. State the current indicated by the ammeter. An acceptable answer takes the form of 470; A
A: 4; A
